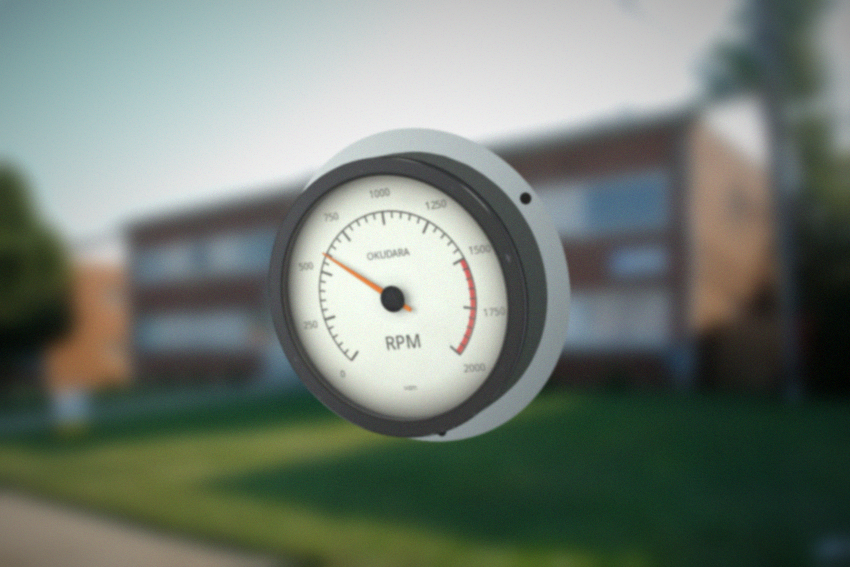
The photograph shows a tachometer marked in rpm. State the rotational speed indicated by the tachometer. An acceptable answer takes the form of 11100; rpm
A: 600; rpm
